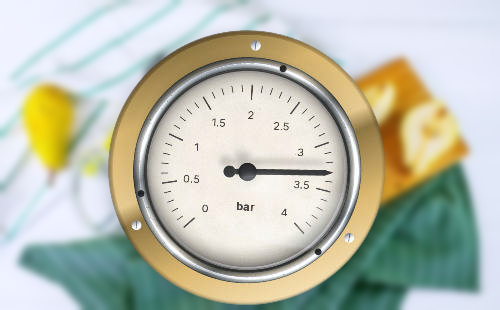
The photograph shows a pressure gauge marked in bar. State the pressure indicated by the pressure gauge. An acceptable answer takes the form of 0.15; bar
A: 3.3; bar
